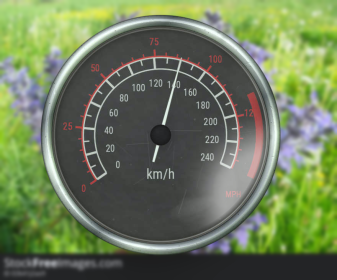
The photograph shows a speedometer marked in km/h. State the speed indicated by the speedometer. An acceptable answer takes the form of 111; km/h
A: 140; km/h
